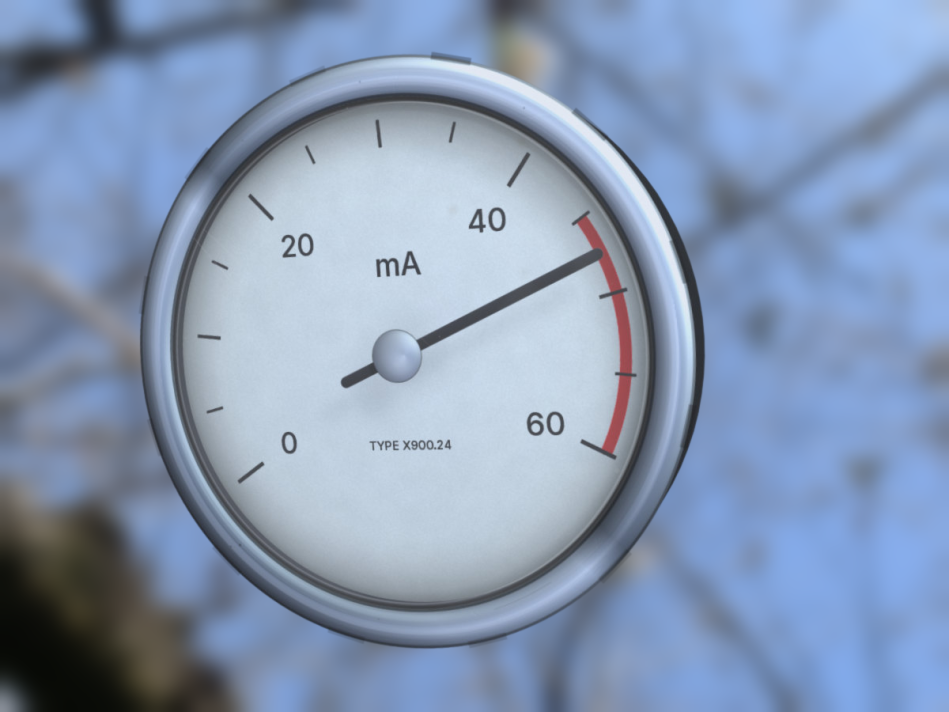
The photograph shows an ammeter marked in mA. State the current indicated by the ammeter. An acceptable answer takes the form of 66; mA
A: 47.5; mA
